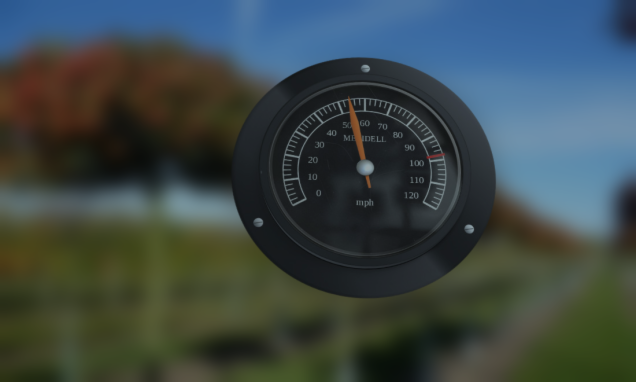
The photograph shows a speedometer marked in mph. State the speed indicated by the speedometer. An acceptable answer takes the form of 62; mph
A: 54; mph
